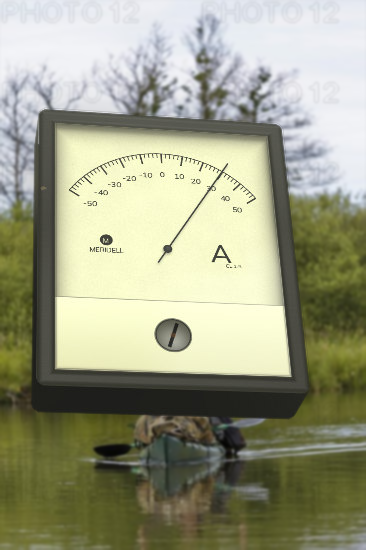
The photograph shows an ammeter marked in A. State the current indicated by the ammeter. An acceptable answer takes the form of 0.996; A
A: 30; A
